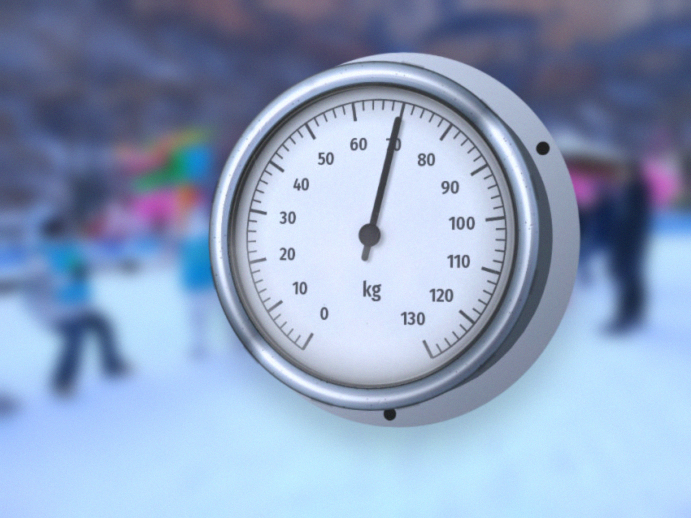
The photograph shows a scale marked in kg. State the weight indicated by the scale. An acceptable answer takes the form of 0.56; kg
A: 70; kg
